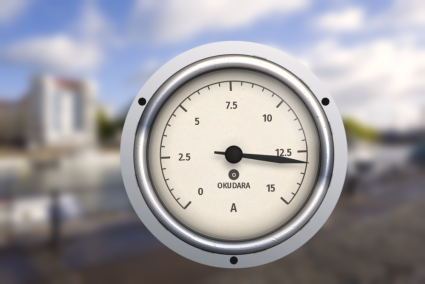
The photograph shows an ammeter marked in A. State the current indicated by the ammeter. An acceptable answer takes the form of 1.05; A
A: 13; A
